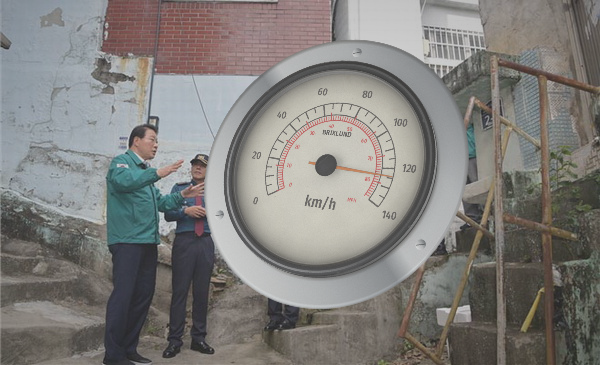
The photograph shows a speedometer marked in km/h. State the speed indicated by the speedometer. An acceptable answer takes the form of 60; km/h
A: 125; km/h
